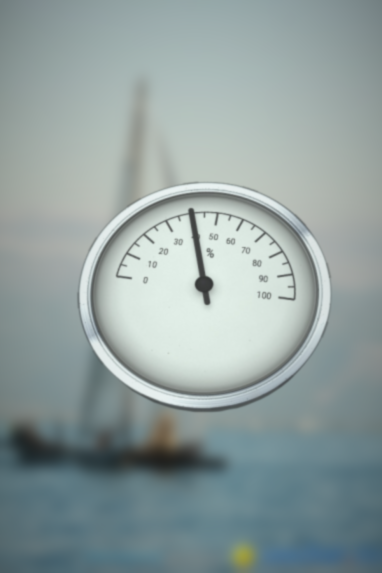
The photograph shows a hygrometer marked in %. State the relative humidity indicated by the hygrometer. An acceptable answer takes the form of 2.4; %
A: 40; %
